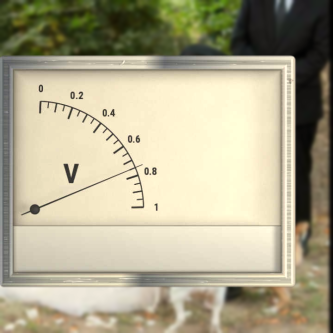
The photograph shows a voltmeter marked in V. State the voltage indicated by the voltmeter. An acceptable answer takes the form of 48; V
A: 0.75; V
